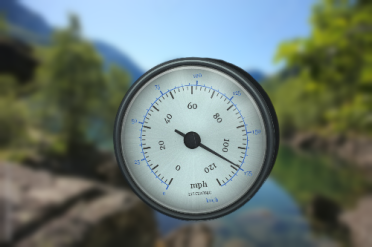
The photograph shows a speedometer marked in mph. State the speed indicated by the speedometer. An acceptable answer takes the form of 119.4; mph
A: 108; mph
